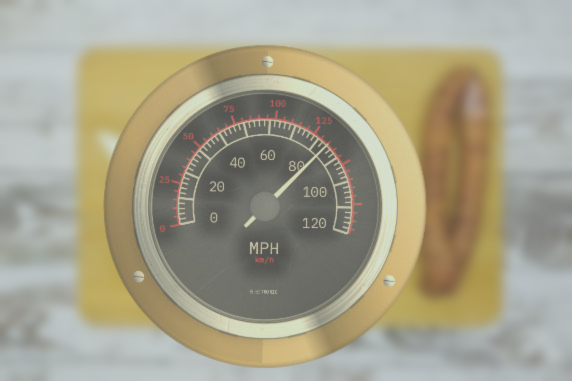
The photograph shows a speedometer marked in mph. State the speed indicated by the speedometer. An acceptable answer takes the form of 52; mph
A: 84; mph
